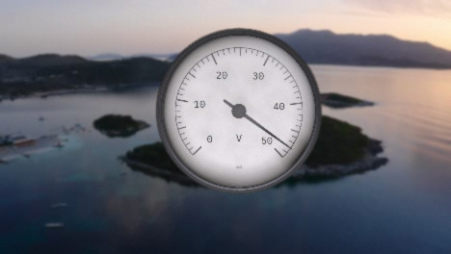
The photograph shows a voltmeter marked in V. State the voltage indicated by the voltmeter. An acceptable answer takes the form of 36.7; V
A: 48; V
